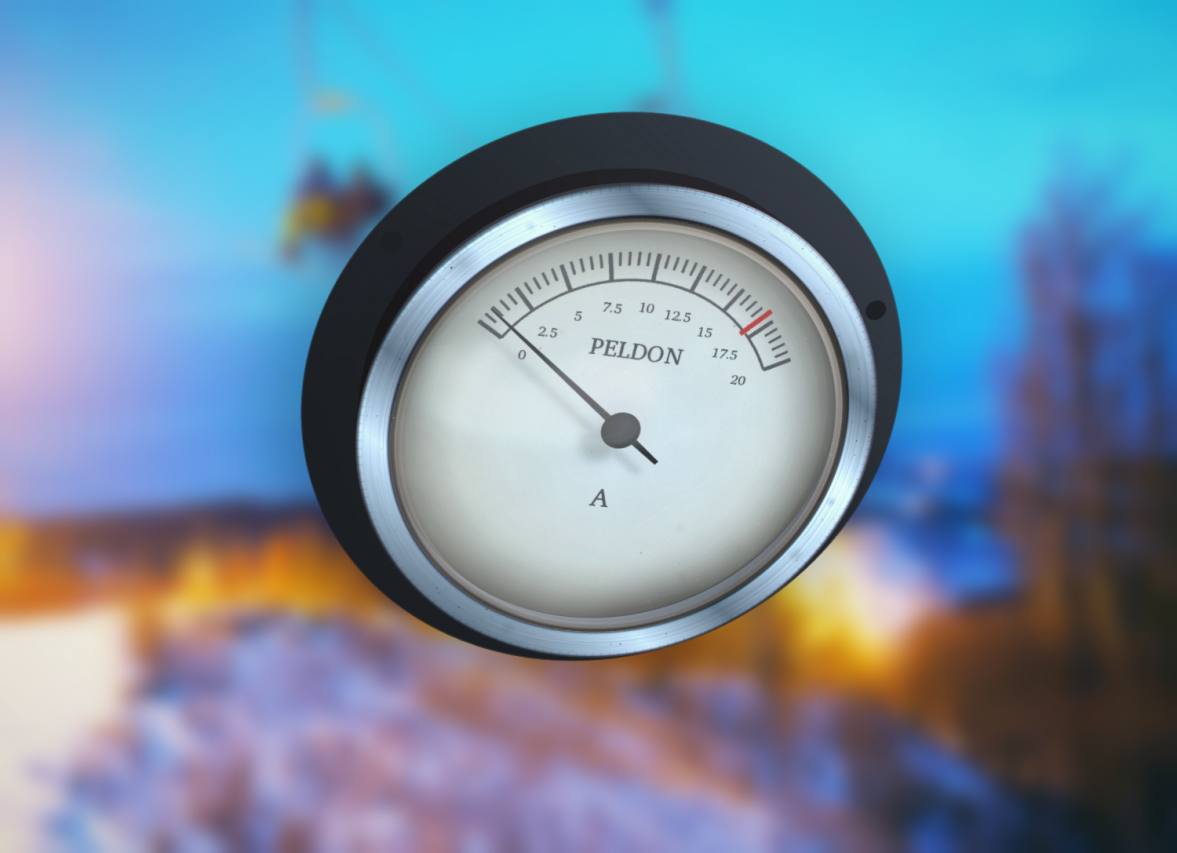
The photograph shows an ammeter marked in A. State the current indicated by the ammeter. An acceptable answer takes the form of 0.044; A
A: 1; A
